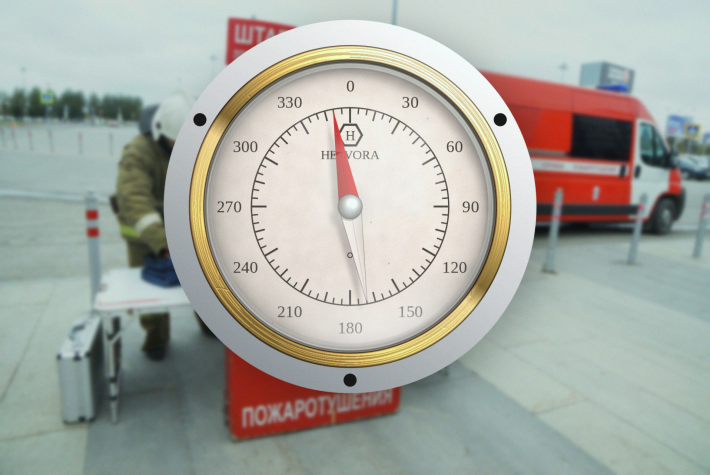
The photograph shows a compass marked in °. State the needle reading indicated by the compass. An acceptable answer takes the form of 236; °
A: 350; °
